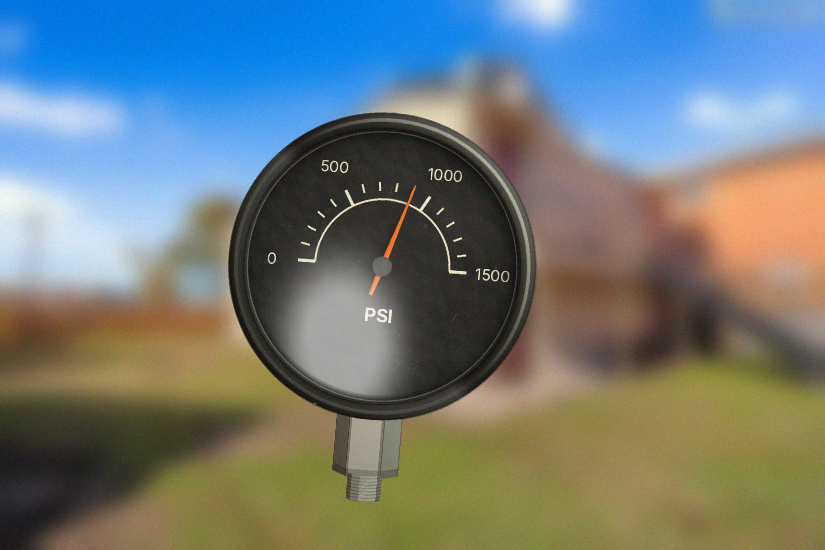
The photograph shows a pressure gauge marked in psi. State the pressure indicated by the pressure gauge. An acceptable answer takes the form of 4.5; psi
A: 900; psi
